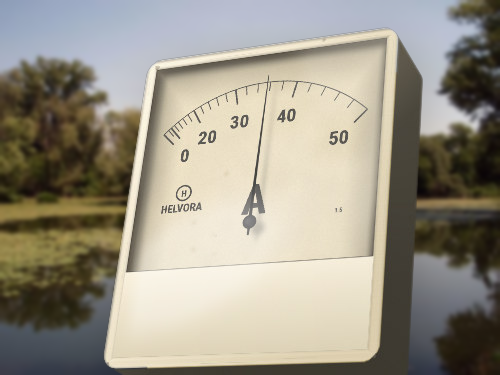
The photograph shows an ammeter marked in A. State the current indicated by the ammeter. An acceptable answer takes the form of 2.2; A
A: 36; A
